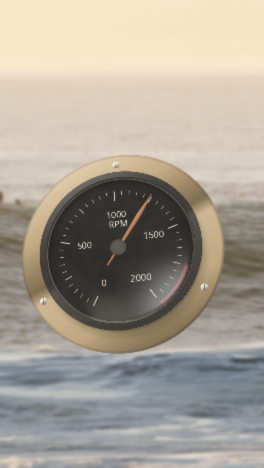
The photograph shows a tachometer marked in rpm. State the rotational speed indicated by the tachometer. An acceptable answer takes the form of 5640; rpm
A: 1250; rpm
